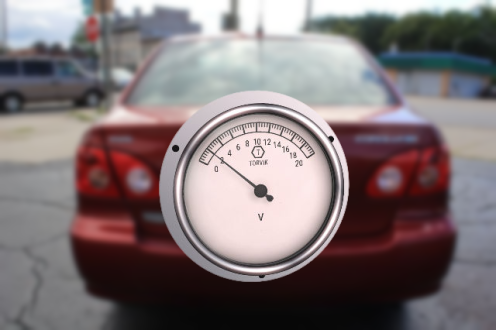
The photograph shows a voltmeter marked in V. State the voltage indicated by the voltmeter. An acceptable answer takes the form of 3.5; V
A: 2; V
